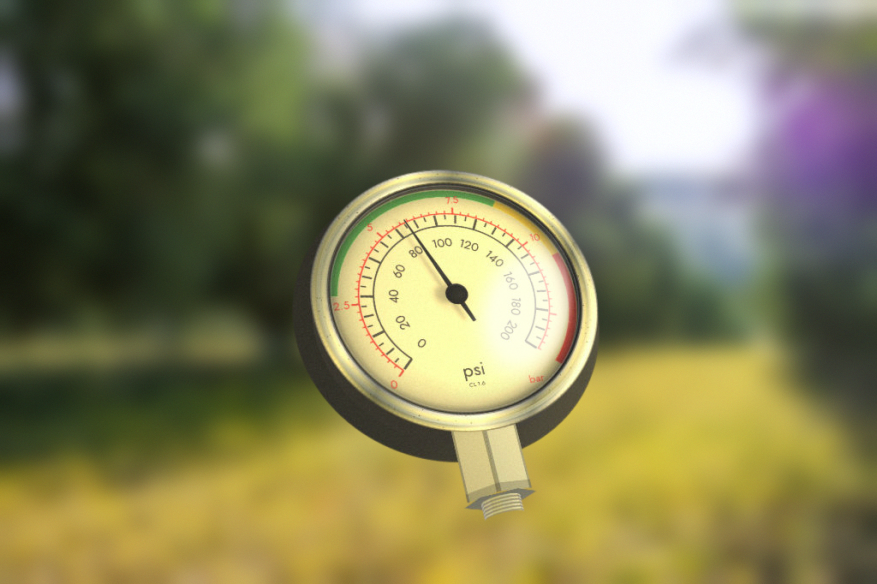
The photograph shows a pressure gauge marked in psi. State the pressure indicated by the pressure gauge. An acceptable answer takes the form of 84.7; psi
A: 85; psi
